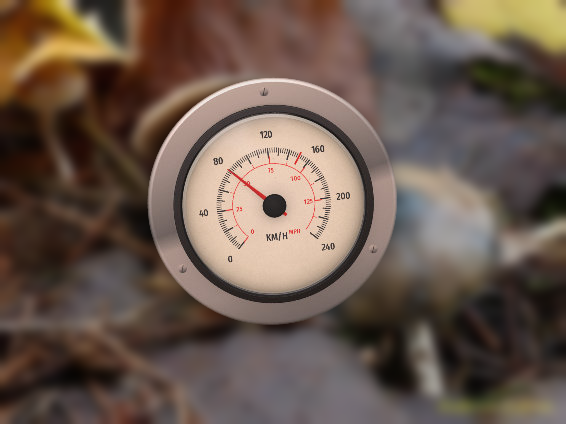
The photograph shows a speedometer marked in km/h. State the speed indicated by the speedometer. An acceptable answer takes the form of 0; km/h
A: 80; km/h
